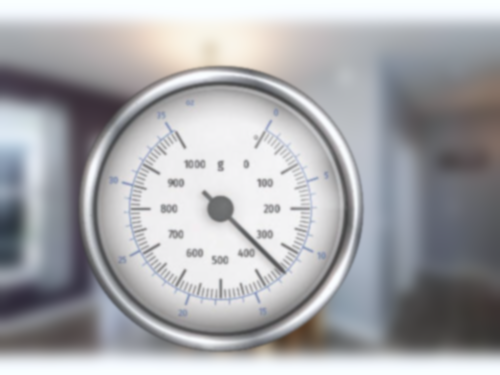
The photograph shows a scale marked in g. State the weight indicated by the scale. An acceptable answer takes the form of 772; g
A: 350; g
